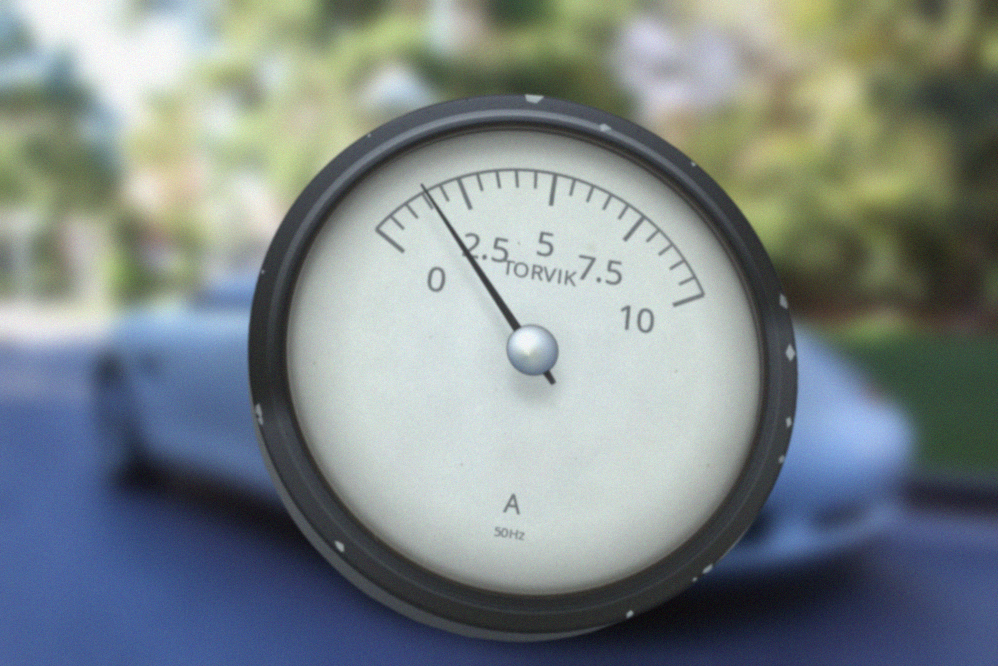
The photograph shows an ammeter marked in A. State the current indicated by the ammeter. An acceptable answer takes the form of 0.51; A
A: 1.5; A
